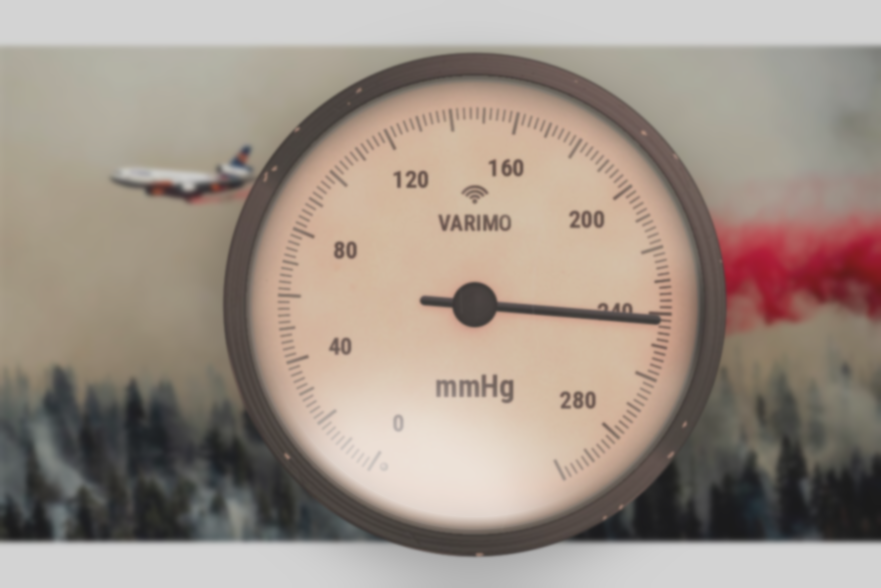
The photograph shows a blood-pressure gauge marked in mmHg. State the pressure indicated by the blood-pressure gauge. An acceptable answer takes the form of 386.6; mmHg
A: 242; mmHg
